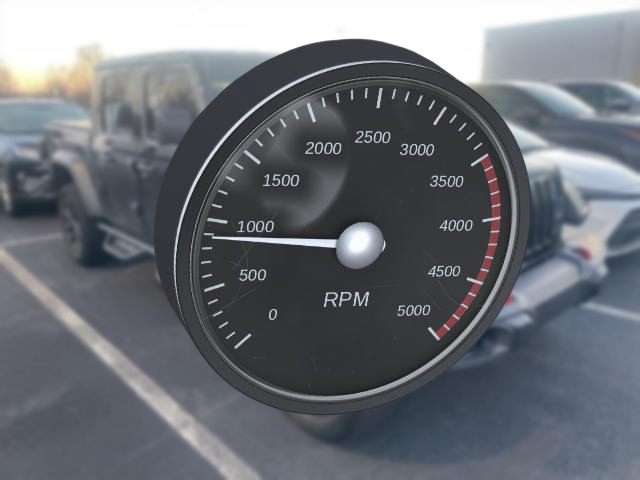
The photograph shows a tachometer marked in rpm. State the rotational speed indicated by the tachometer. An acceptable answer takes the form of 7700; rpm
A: 900; rpm
